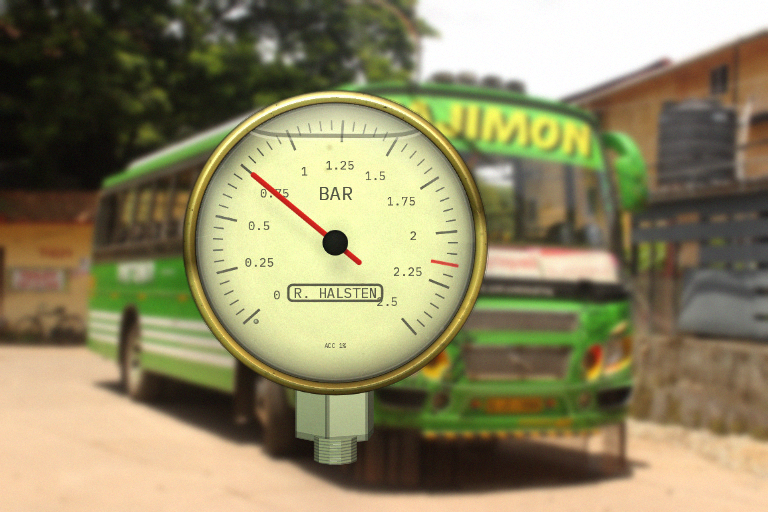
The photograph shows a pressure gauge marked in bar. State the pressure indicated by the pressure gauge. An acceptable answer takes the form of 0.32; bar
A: 0.75; bar
